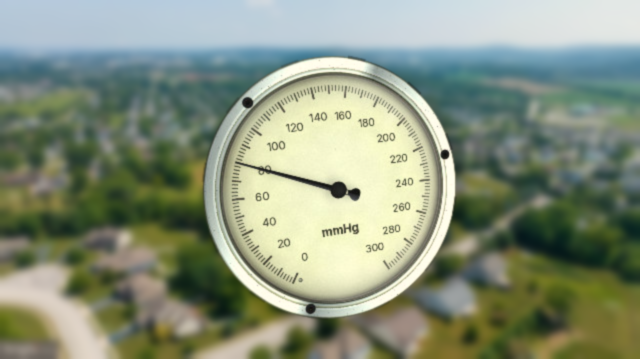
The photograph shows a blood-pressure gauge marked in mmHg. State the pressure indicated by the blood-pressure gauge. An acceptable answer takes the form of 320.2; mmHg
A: 80; mmHg
